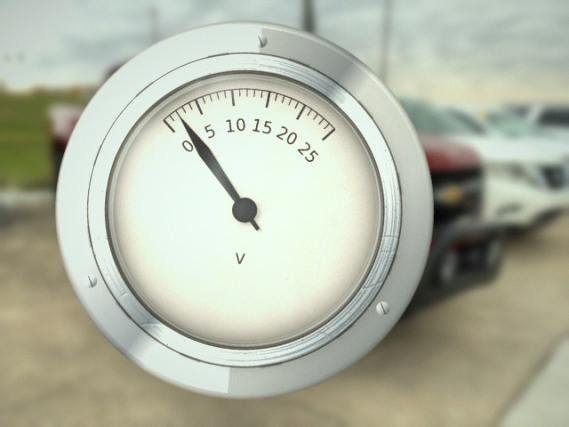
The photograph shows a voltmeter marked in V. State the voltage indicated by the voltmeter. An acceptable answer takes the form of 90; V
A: 2; V
